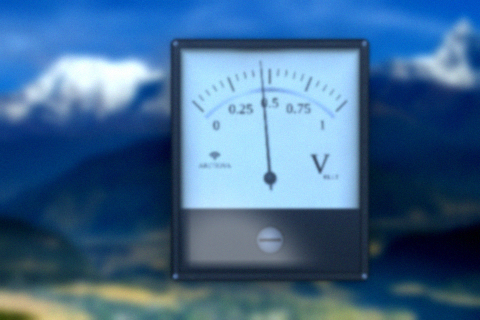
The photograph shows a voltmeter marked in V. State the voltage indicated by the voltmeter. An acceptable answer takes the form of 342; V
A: 0.45; V
